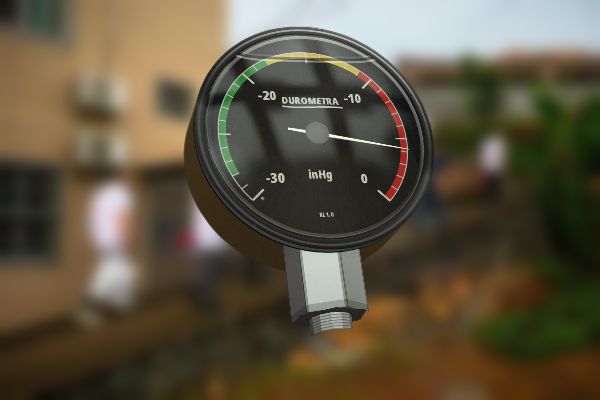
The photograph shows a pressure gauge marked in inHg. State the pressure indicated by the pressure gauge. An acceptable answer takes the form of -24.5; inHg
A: -4; inHg
